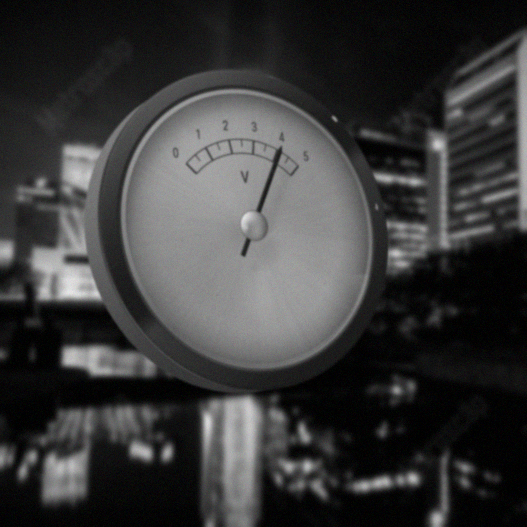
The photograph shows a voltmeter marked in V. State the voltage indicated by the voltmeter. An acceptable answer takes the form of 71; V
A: 4; V
